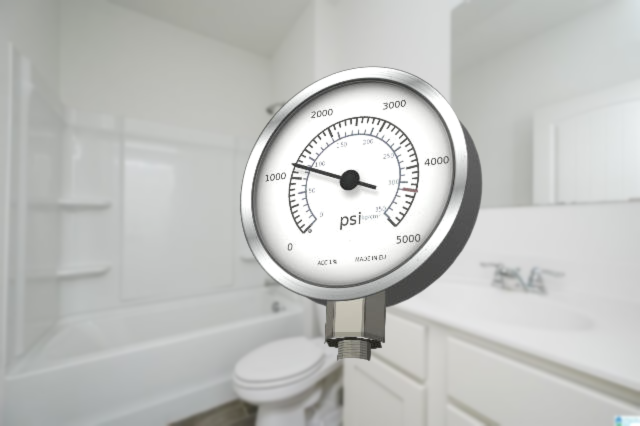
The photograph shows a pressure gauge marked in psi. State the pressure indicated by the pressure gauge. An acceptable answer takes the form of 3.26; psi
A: 1200; psi
